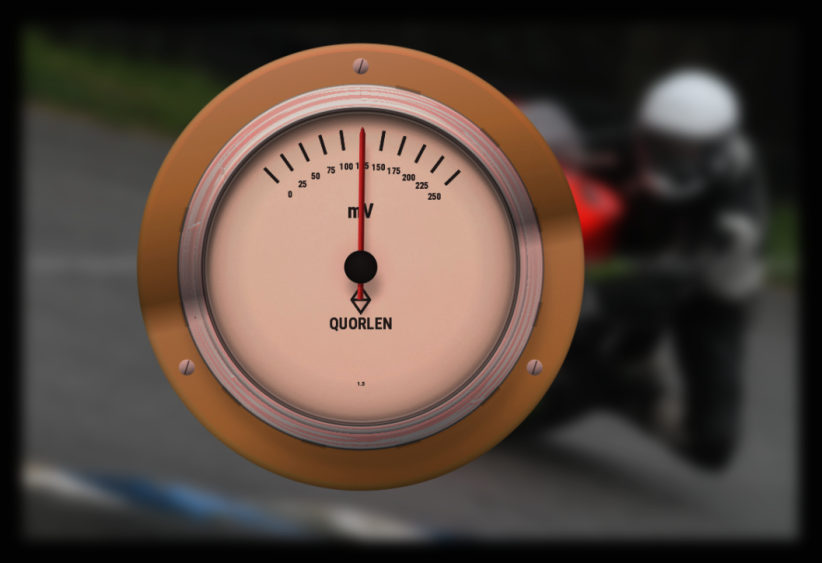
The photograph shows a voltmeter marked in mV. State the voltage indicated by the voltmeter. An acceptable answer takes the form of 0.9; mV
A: 125; mV
